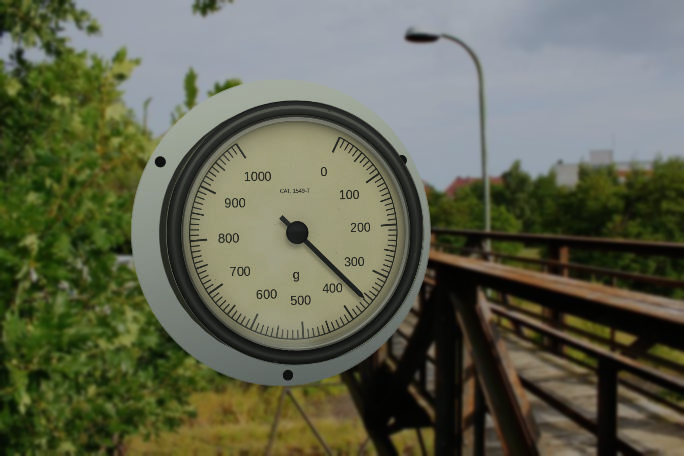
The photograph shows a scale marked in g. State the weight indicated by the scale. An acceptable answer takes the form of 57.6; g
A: 360; g
